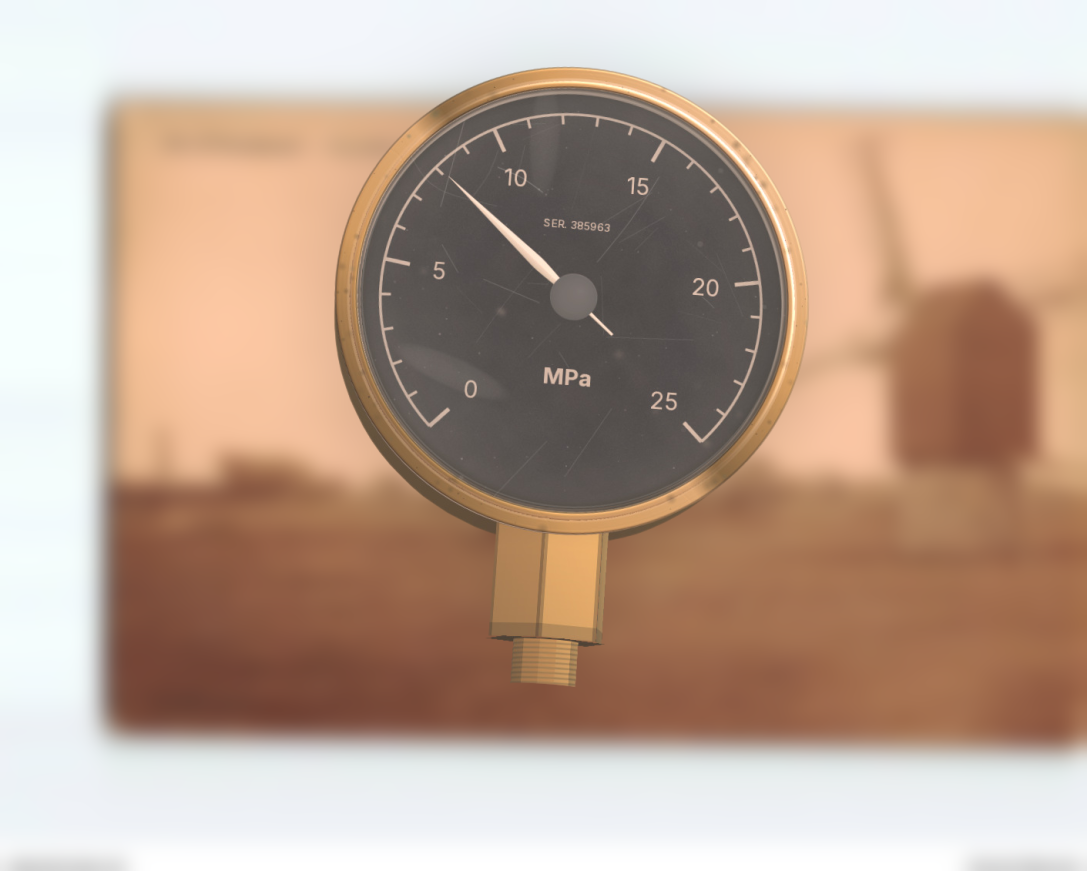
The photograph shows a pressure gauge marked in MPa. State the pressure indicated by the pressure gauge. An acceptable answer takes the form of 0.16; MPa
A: 8; MPa
